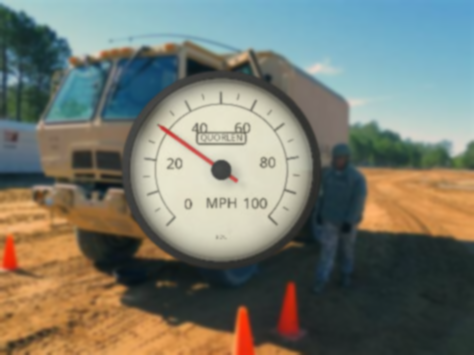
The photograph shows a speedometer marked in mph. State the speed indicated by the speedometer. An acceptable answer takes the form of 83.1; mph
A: 30; mph
